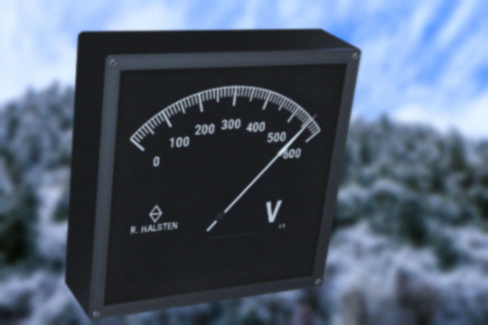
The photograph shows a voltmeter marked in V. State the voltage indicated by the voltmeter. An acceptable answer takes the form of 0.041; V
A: 550; V
